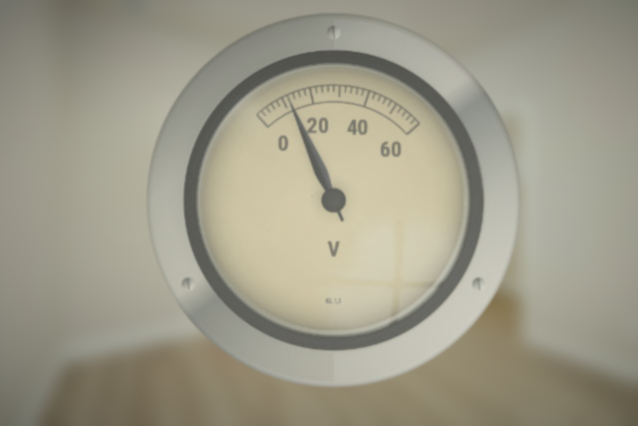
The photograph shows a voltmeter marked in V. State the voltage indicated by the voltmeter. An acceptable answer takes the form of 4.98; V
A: 12; V
